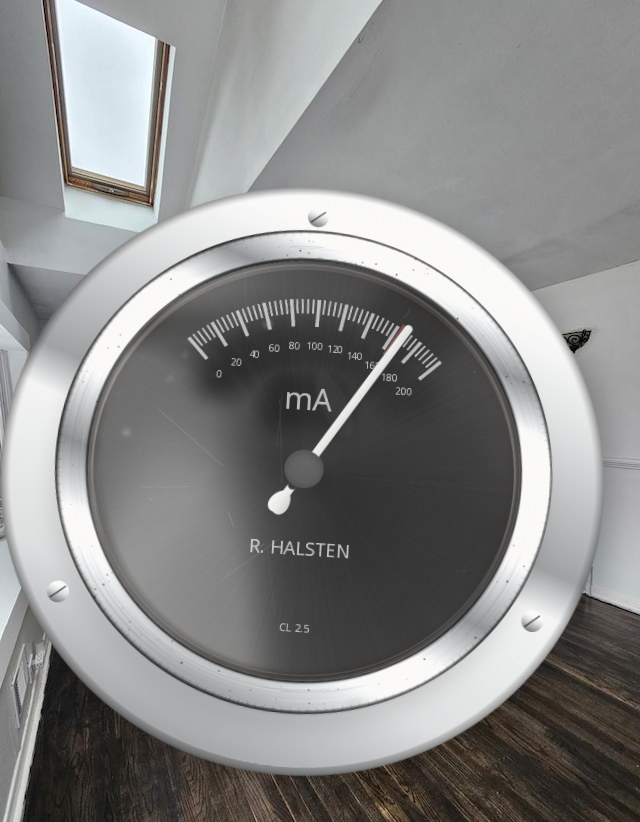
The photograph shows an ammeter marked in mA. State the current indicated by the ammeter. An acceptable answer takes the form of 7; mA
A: 168; mA
